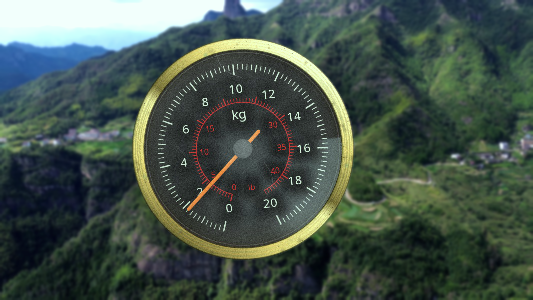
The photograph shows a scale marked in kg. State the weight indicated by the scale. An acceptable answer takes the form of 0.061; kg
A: 1.8; kg
